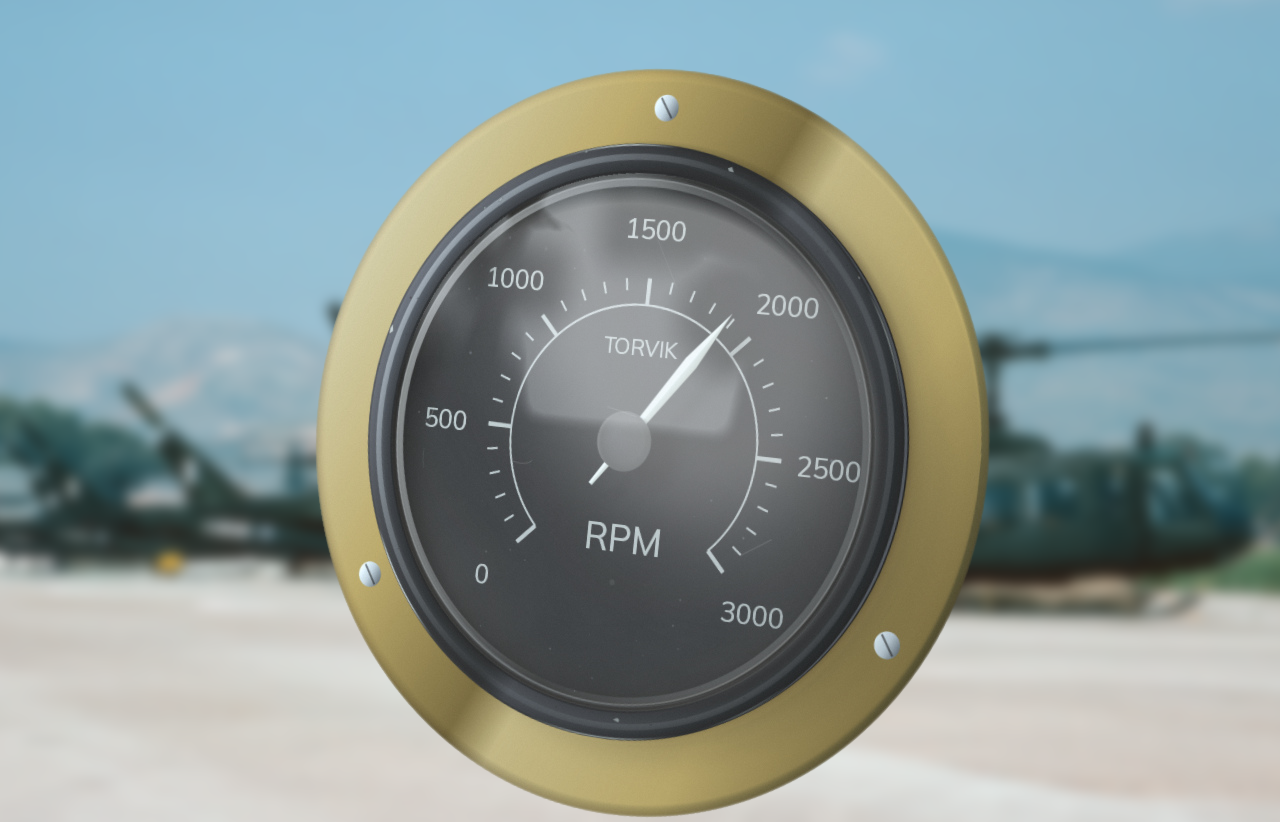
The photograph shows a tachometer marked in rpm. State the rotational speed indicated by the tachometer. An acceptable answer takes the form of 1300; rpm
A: 1900; rpm
